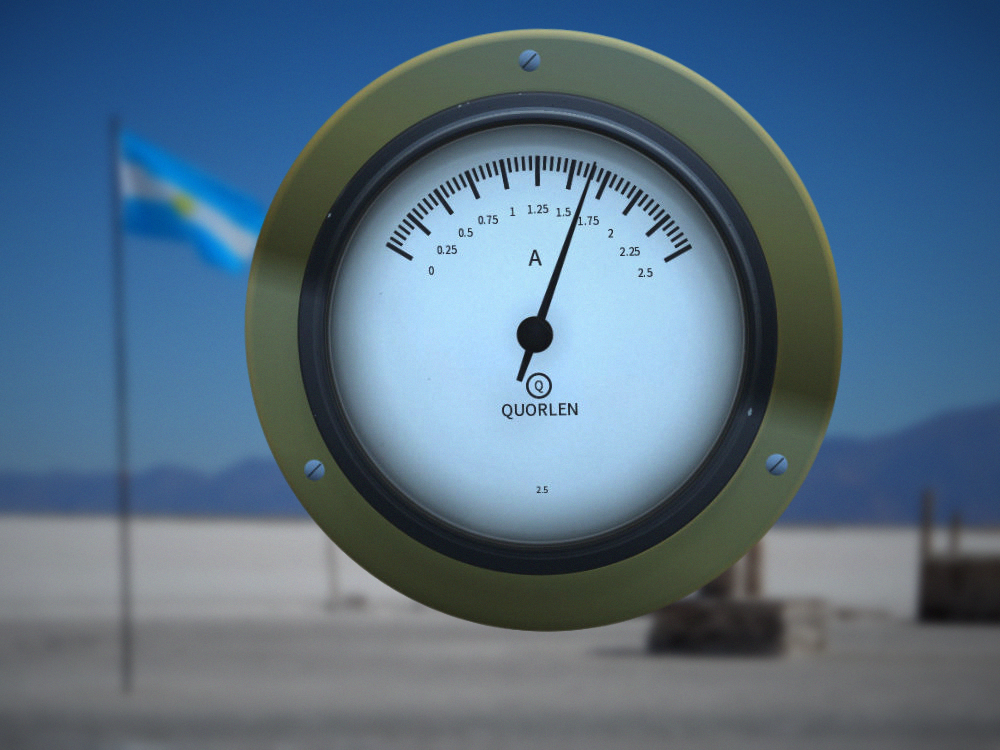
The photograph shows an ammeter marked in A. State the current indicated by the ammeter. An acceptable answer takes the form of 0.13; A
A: 1.65; A
